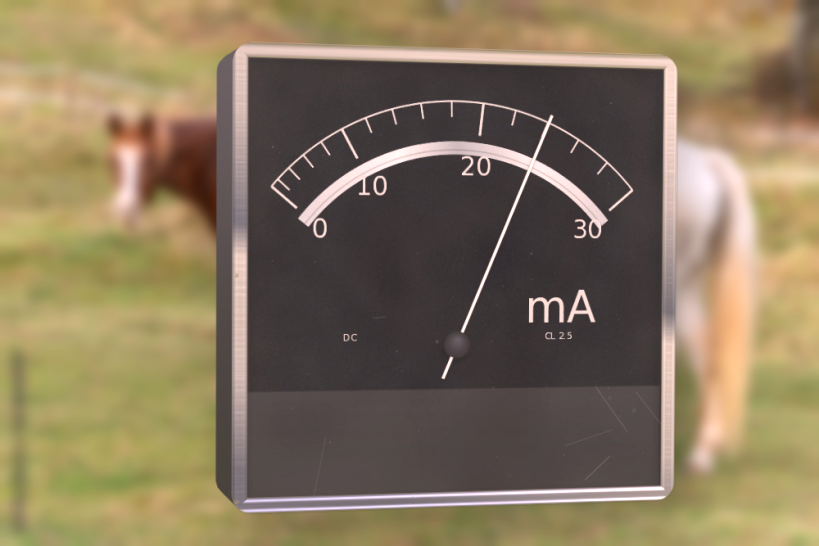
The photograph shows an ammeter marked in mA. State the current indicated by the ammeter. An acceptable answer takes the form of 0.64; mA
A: 24; mA
